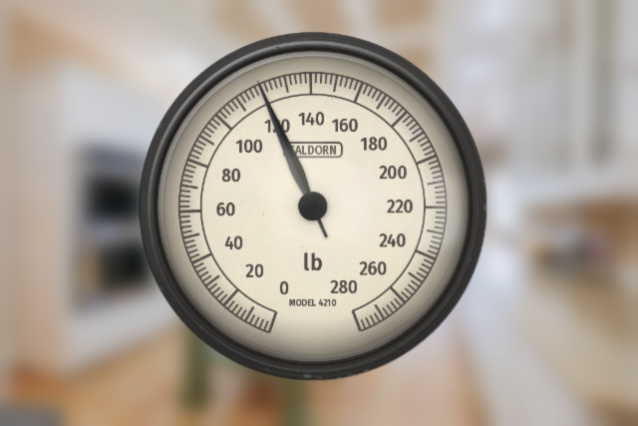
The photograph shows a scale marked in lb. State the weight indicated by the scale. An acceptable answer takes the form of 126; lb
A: 120; lb
